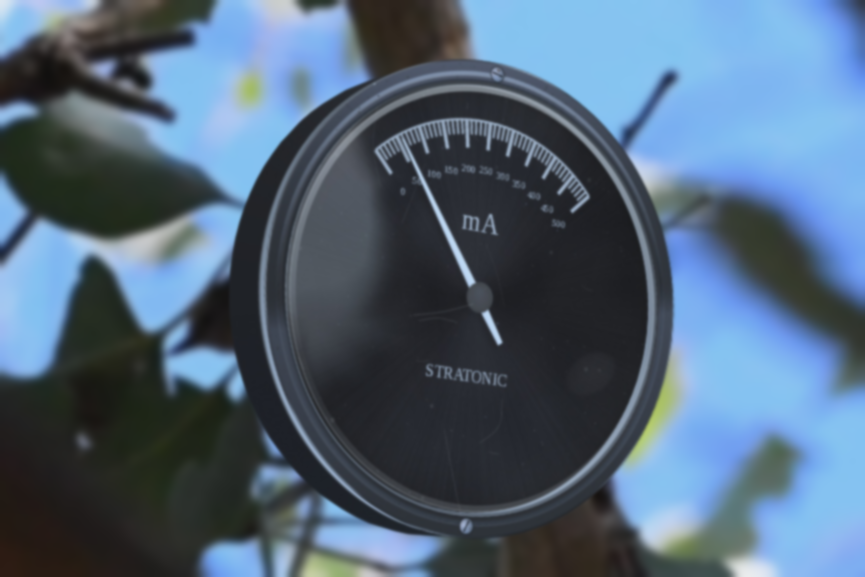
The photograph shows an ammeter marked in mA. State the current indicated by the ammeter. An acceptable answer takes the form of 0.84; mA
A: 50; mA
